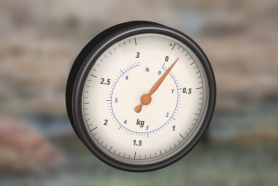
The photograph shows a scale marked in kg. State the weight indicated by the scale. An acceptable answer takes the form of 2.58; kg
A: 0.1; kg
